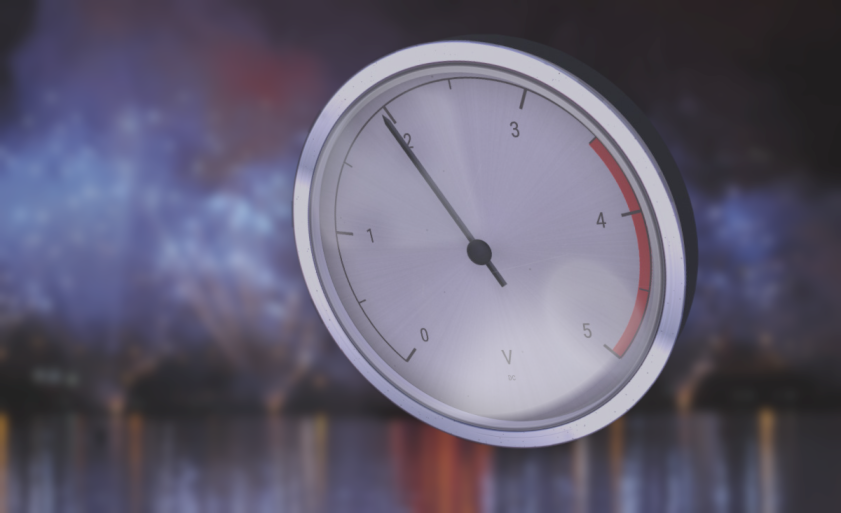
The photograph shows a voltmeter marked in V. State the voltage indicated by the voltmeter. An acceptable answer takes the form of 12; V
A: 2; V
